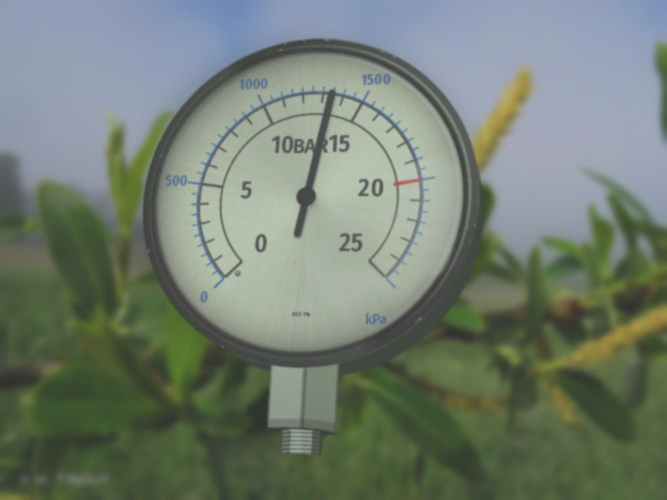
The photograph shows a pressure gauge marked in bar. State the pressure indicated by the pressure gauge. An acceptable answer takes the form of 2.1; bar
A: 13.5; bar
